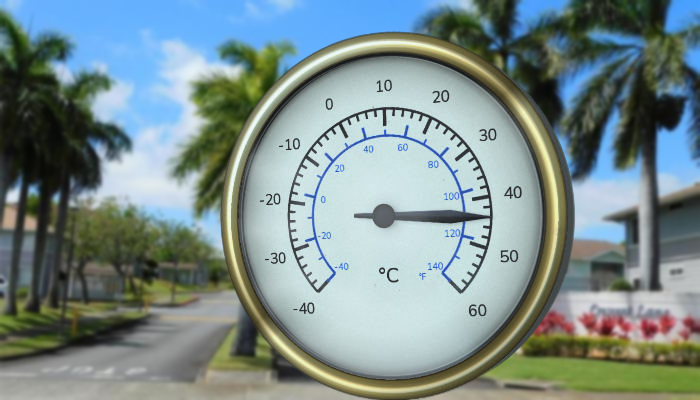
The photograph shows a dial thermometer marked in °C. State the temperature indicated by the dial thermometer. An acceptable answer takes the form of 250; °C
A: 44; °C
